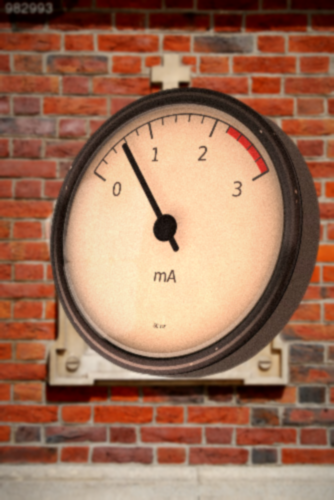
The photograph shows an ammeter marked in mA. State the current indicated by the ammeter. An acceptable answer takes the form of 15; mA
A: 0.6; mA
